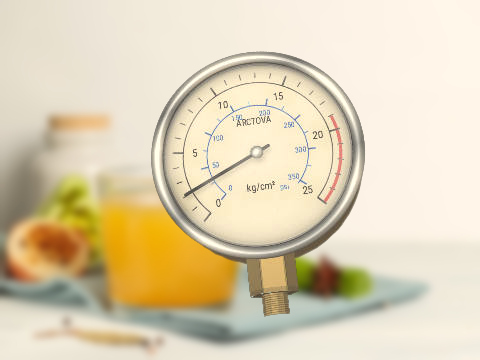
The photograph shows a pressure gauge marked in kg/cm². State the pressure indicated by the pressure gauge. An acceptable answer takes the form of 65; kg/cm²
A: 2; kg/cm²
